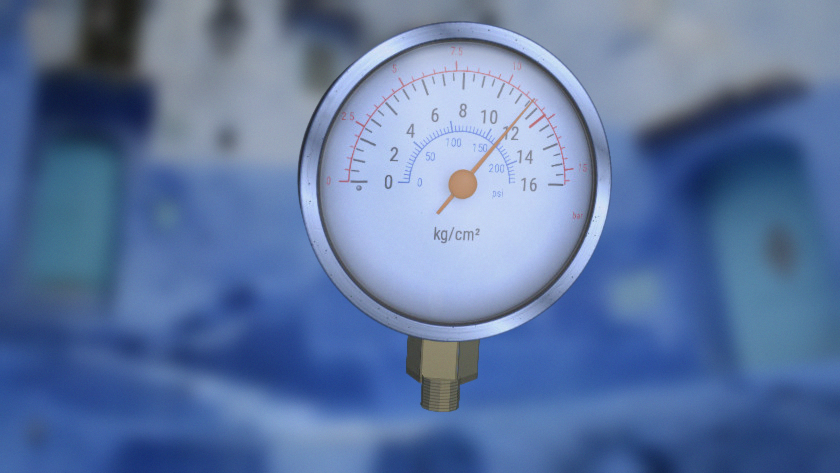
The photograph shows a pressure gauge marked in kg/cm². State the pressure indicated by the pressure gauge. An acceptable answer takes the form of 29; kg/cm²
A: 11.5; kg/cm²
